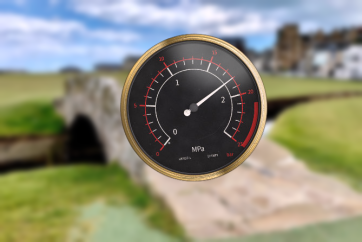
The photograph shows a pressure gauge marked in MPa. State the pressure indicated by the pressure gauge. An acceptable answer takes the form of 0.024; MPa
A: 1.8; MPa
